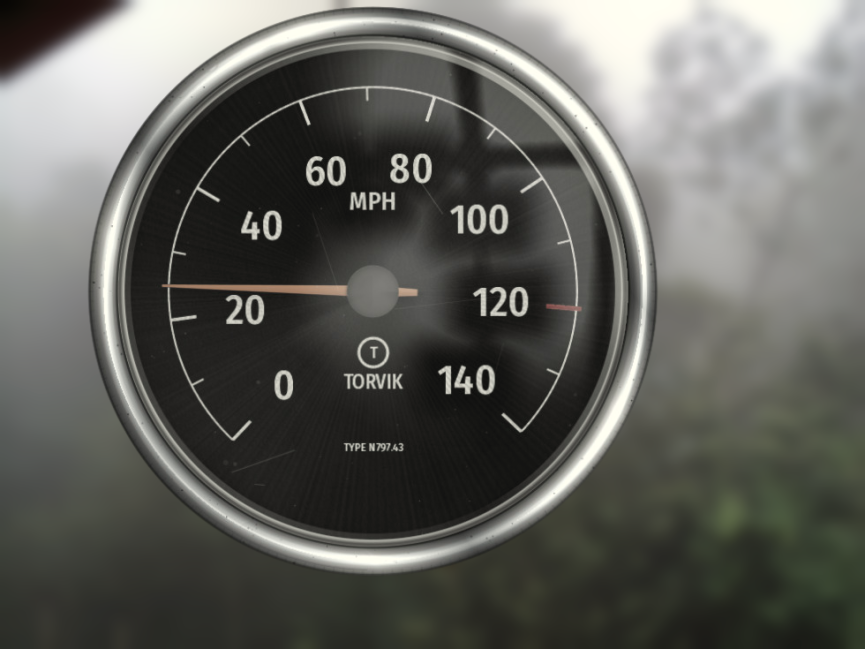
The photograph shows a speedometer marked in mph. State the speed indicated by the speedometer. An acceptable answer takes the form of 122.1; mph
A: 25; mph
